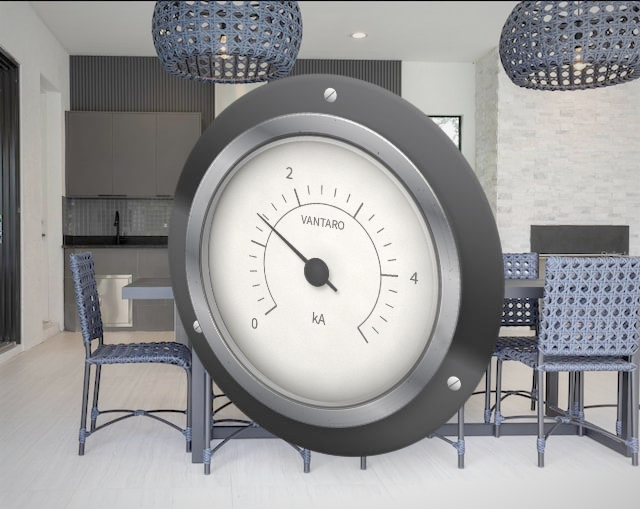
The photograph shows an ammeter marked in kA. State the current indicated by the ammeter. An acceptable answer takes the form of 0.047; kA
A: 1.4; kA
